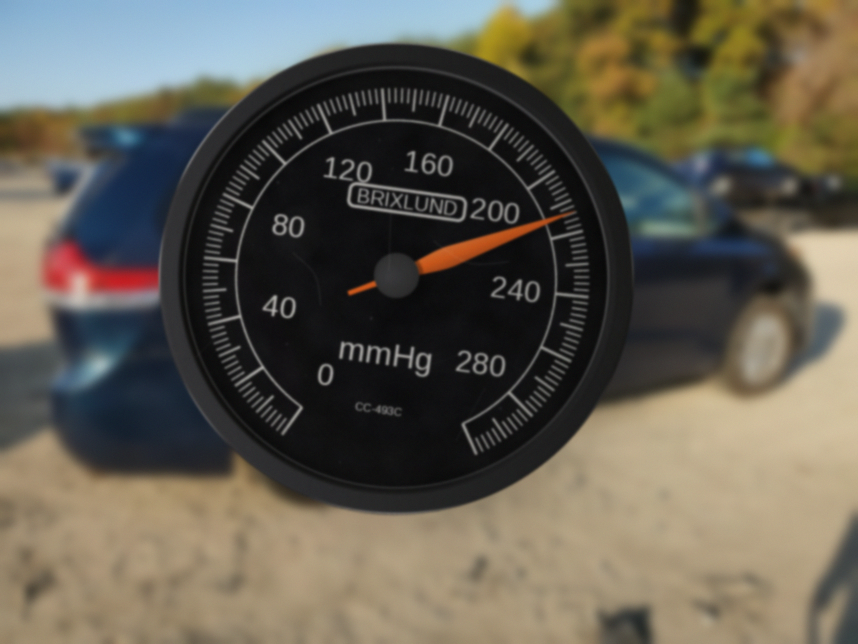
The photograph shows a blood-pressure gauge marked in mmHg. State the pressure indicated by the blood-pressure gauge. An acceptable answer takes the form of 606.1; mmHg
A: 214; mmHg
